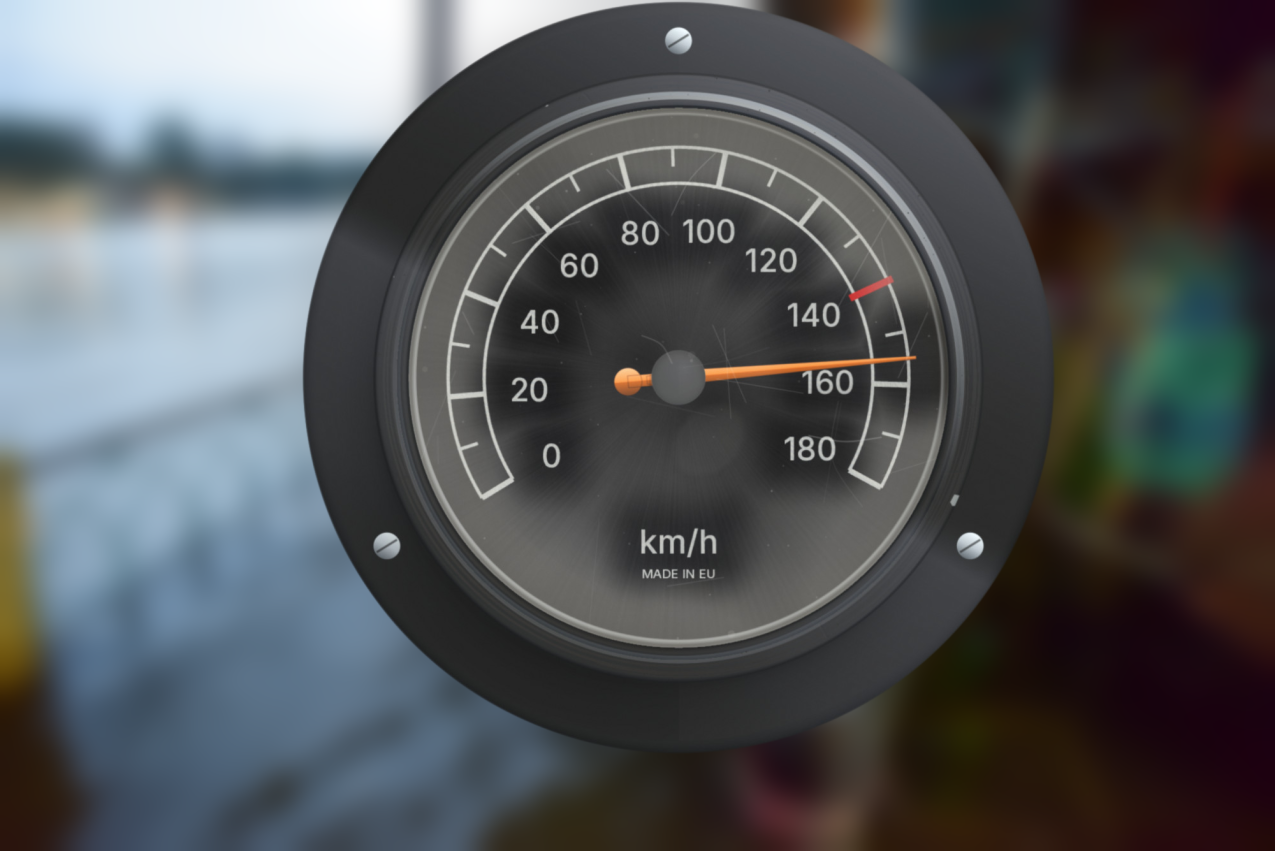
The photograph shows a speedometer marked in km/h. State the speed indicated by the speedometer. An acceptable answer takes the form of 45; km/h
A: 155; km/h
